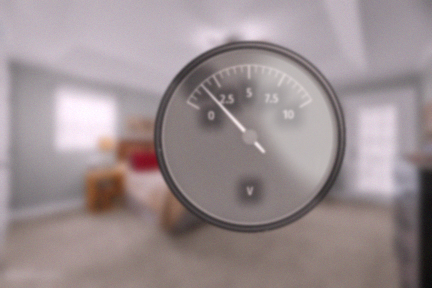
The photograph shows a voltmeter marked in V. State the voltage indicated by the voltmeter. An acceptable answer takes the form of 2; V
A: 1.5; V
